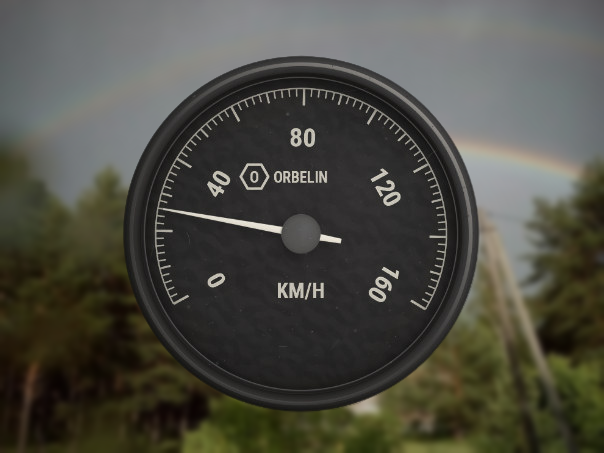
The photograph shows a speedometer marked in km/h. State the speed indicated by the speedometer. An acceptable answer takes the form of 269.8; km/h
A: 26; km/h
